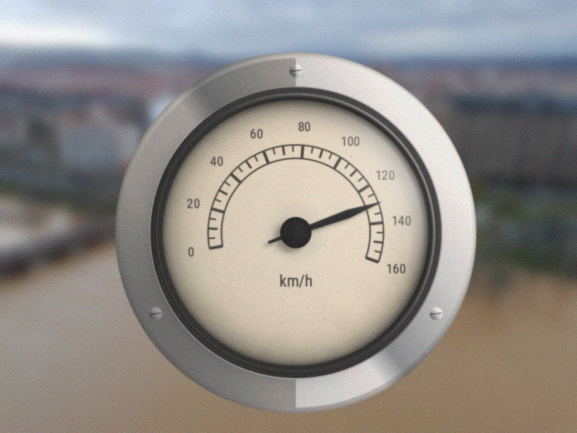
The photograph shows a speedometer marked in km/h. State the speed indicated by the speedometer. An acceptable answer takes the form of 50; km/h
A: 130; km/h
